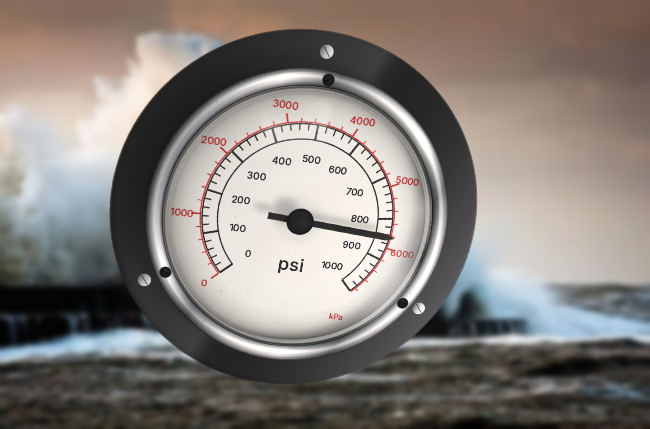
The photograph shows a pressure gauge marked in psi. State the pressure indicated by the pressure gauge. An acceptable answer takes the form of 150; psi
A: 840; psi
